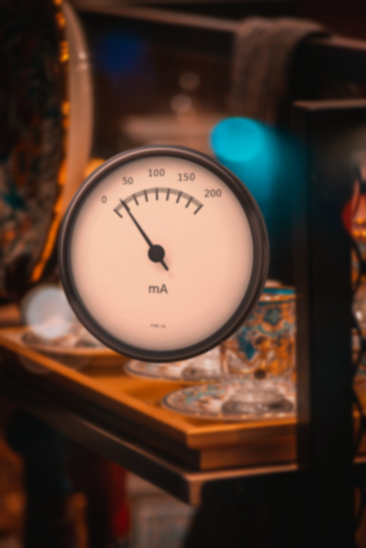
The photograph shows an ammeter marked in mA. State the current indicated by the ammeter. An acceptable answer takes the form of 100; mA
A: 25; mA
